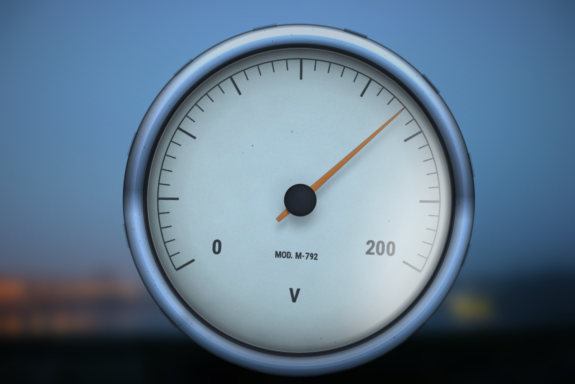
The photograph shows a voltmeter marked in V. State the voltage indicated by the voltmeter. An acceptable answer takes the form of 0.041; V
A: 140; V
